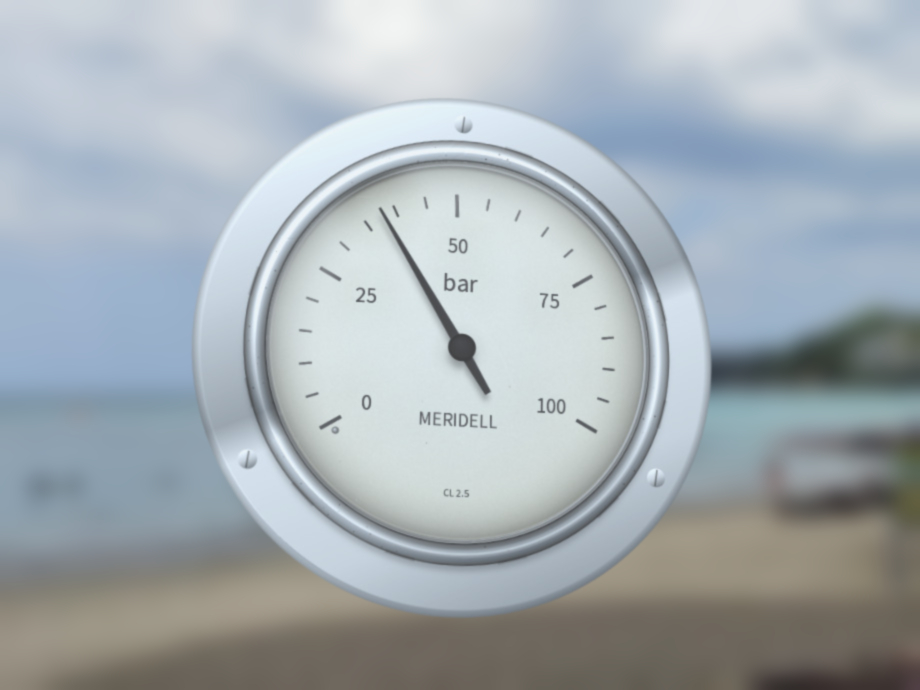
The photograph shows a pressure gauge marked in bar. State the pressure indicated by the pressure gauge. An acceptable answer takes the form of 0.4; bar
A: 37.5; bar
